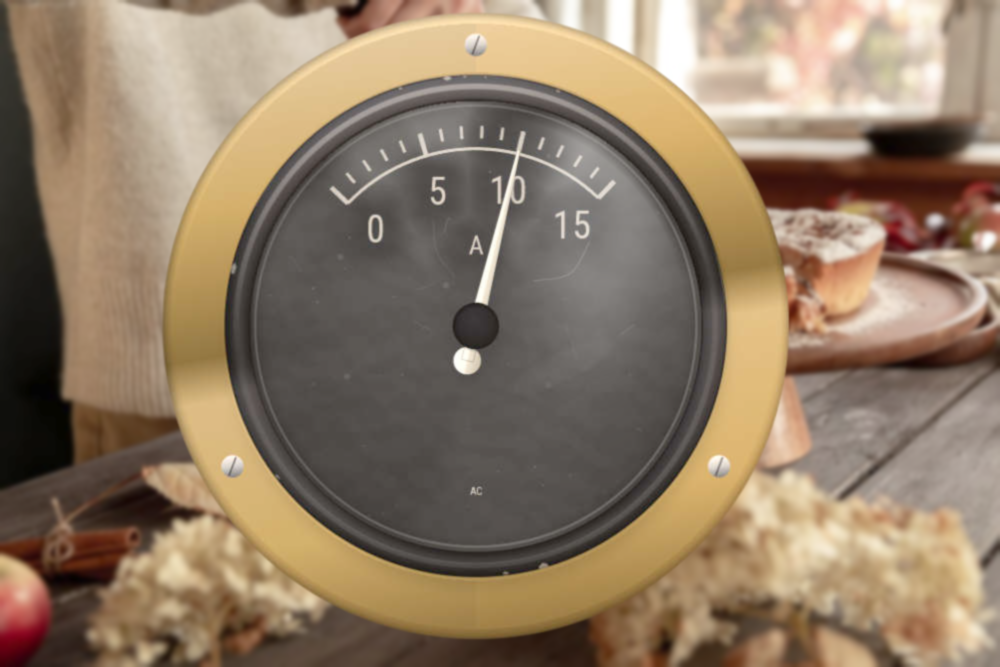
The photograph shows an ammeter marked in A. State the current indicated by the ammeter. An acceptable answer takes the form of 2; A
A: 10; A
